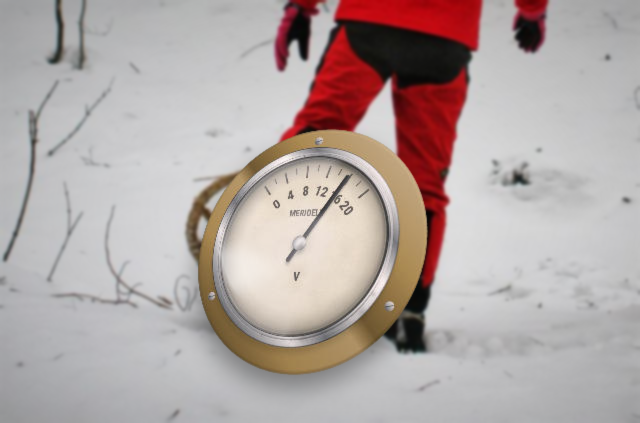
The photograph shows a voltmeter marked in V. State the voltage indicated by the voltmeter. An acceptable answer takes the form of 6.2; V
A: 16; V
